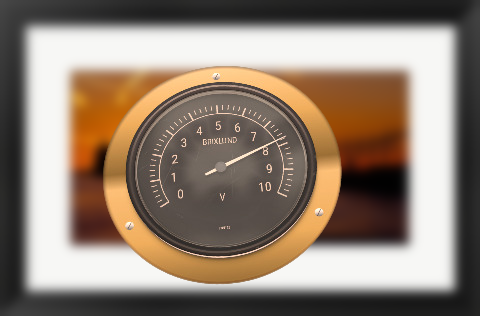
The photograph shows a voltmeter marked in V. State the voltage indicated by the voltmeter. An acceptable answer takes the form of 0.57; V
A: 7.8; V
